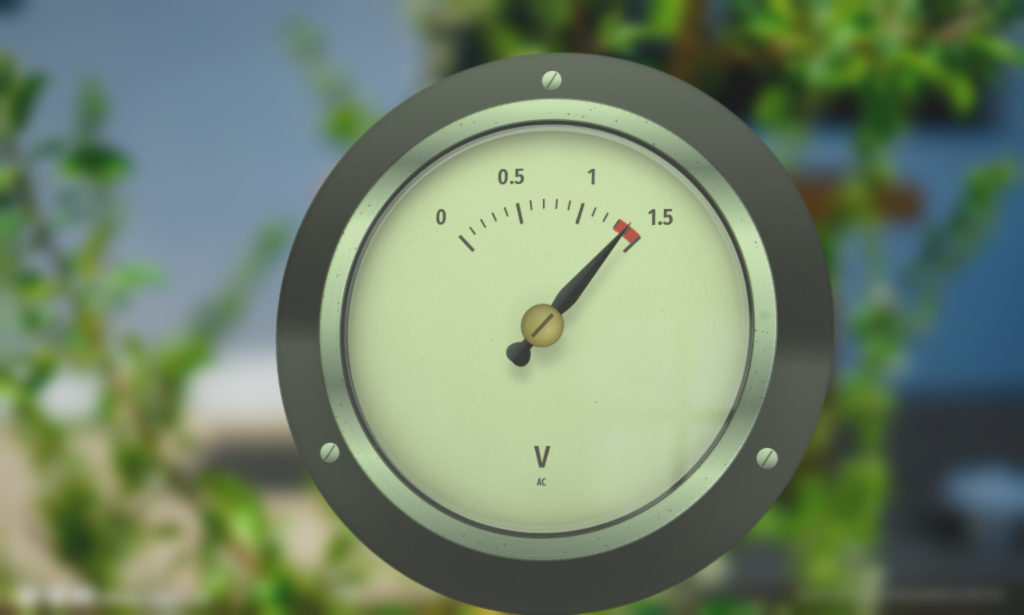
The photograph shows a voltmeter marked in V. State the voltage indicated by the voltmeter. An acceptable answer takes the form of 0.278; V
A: 1.4; V
